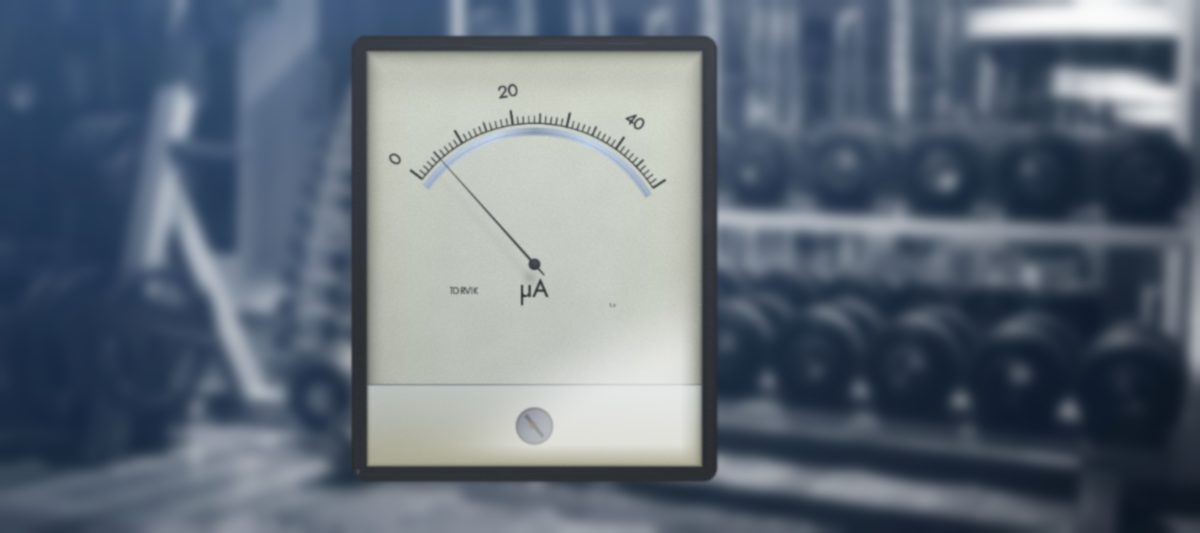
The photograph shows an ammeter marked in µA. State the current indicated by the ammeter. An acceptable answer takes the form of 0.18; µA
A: 5; µA
